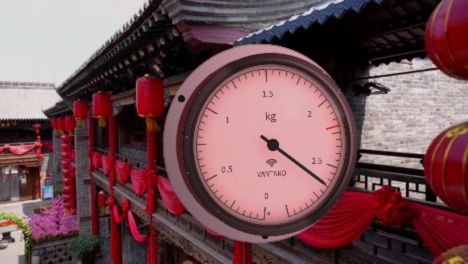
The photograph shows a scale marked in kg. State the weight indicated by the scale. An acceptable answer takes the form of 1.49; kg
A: 2.65; kg
